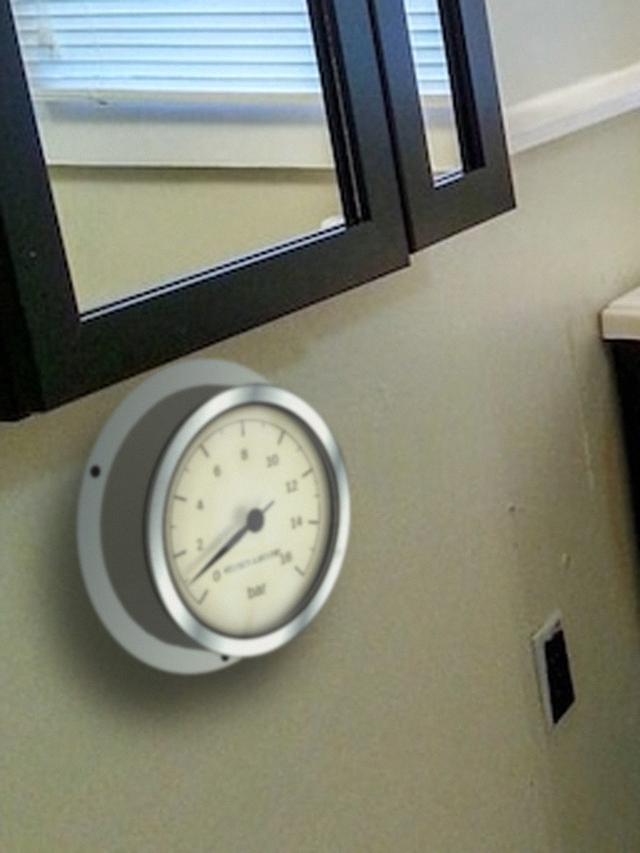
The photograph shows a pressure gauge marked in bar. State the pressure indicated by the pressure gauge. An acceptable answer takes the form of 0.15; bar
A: 1; bar
